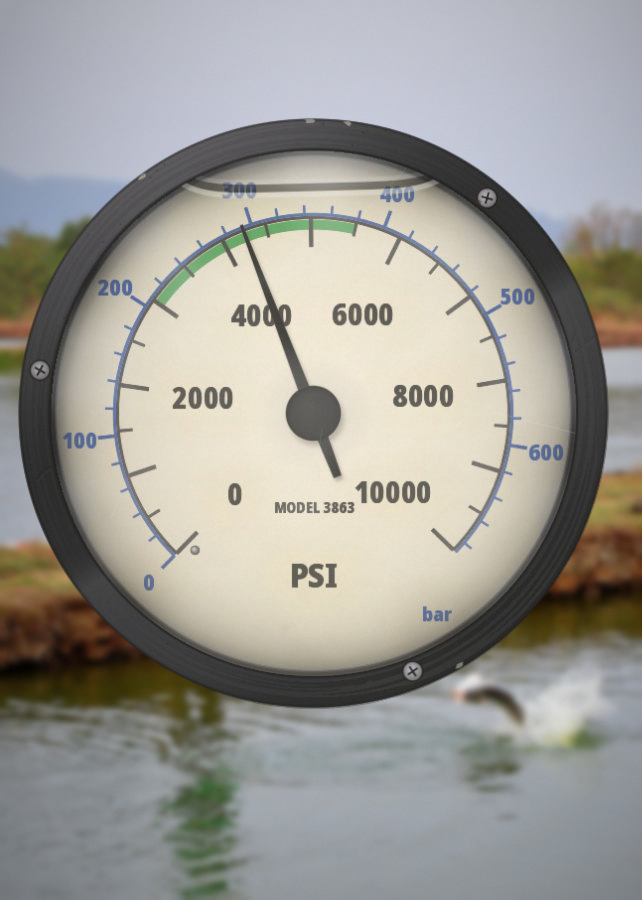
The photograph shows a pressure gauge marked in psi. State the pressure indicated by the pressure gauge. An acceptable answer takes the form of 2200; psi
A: 4250; psi
